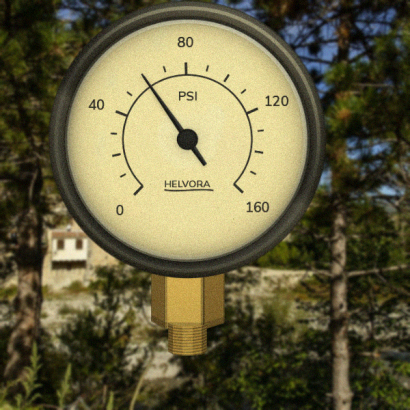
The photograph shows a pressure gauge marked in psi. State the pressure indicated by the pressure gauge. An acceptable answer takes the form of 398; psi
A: 60; psi
